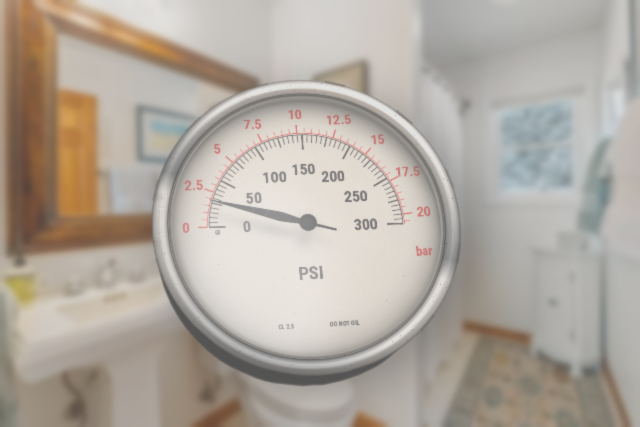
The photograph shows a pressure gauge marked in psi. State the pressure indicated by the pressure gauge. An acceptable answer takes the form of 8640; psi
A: 25; psi
